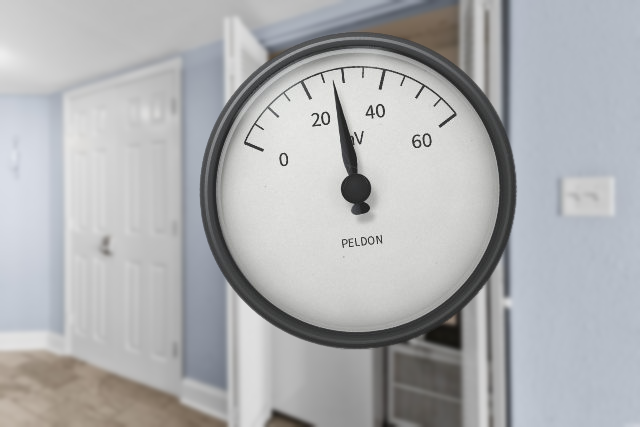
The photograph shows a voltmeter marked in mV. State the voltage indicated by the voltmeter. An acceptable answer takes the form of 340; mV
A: 27.5; mV
